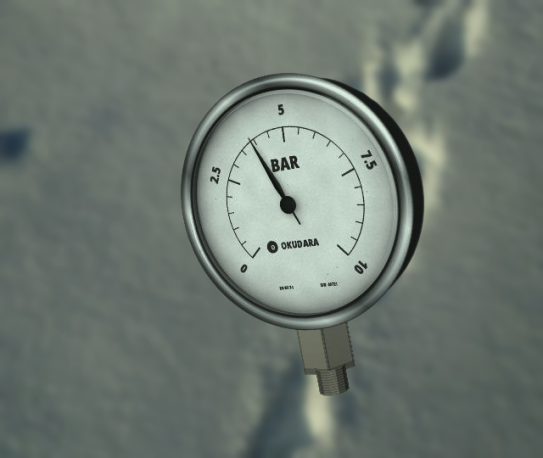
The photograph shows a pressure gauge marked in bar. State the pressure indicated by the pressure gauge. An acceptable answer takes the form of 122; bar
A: 4; bar
